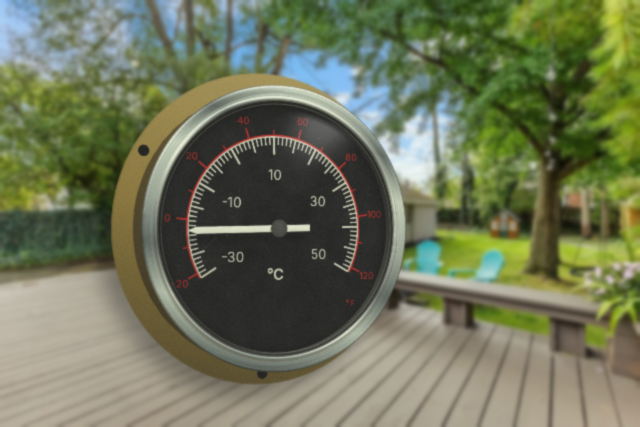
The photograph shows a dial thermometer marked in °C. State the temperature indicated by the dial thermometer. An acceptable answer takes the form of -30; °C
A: -20; °C
